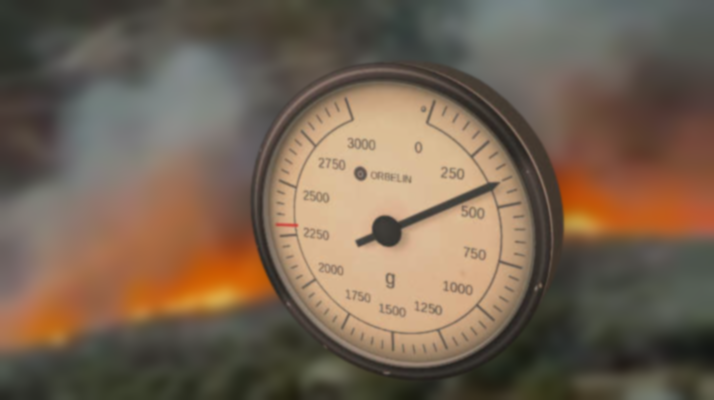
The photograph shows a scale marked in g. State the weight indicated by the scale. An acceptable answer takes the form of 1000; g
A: 400; g
